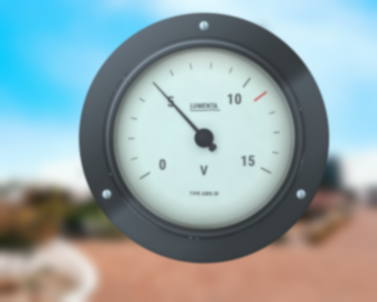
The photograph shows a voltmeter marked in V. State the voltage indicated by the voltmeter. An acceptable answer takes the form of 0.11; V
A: 5; V
